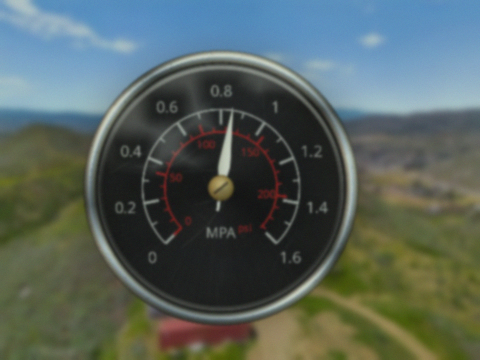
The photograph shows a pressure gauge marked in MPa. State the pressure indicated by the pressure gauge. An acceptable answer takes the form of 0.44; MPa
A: 0.85; MPa
